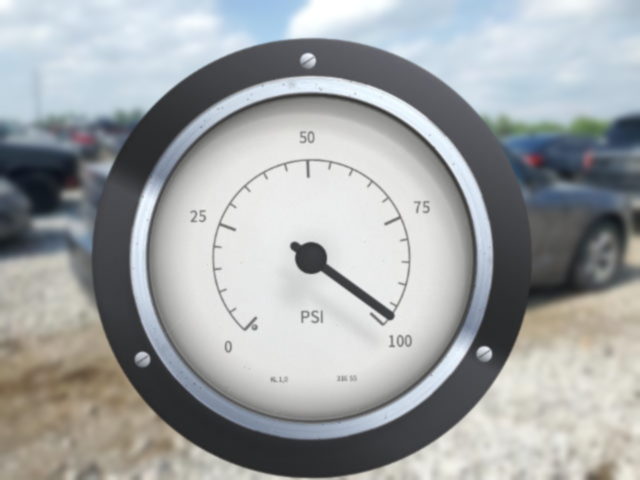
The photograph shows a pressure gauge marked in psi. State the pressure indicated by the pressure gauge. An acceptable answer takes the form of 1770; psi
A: 97.5; psi
